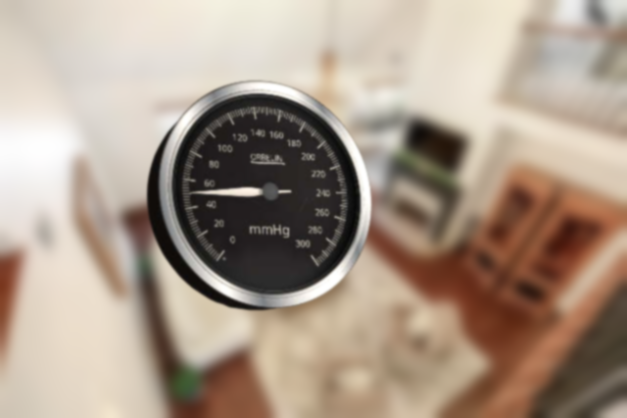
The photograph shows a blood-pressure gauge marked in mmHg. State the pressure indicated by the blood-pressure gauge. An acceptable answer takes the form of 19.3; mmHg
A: 50; mmHg
